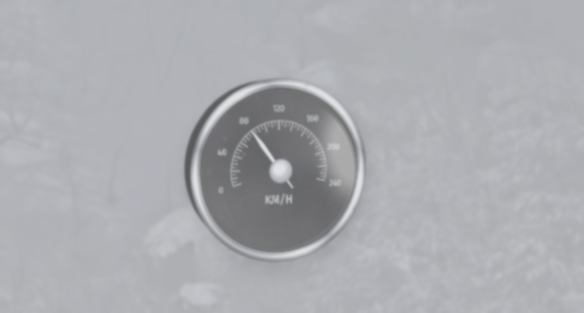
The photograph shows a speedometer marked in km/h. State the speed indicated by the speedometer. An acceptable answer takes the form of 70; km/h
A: 80; km/h
